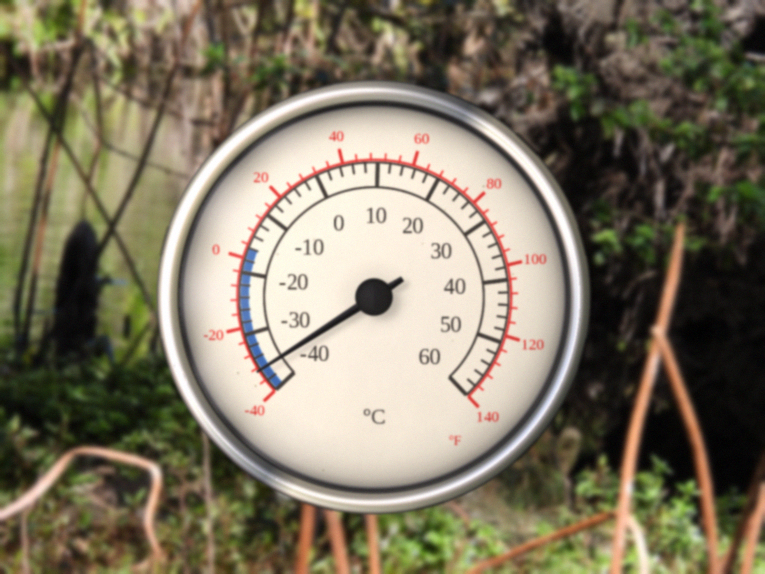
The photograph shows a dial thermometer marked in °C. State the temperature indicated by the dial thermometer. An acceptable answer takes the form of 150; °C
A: -36; °C
